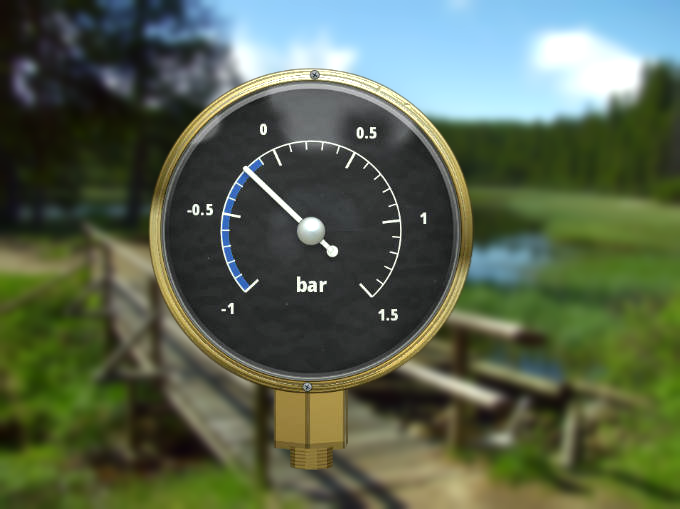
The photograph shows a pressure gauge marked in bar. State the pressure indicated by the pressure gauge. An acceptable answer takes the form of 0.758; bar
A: -0.2; bar
